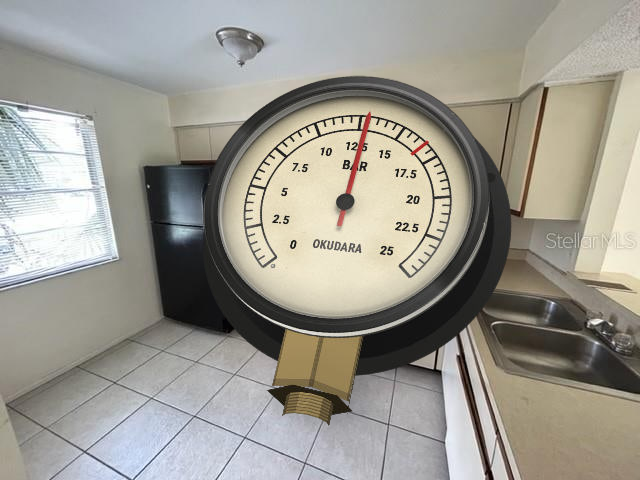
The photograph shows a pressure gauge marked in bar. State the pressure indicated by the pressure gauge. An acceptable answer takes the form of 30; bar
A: 13; bar
